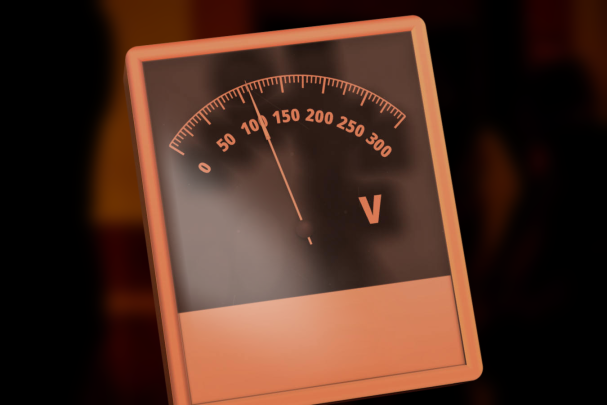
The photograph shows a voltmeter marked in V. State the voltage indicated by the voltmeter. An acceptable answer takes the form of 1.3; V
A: 110; V
